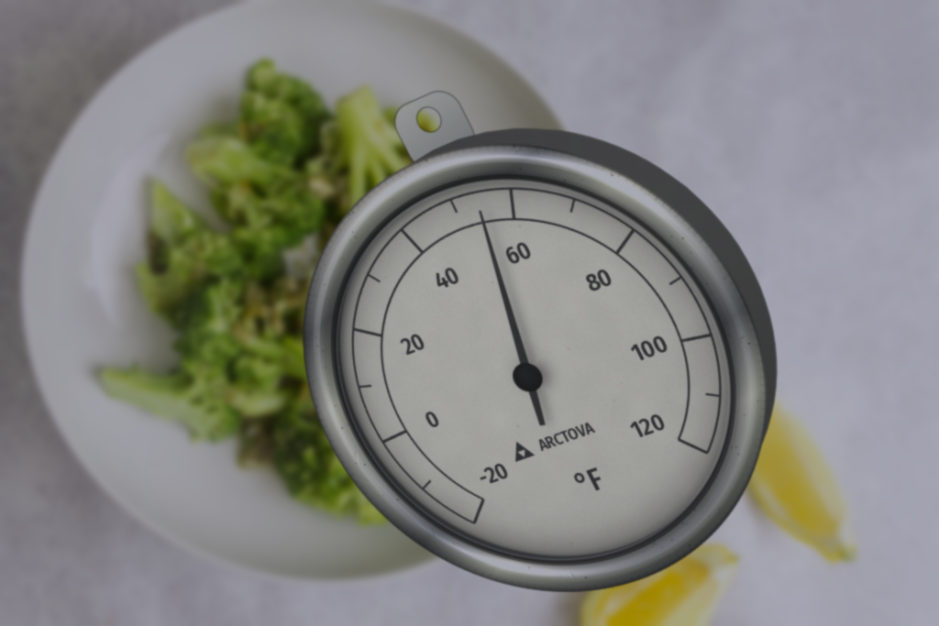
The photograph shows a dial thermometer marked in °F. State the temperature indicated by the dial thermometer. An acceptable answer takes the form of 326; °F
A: 55; °F
